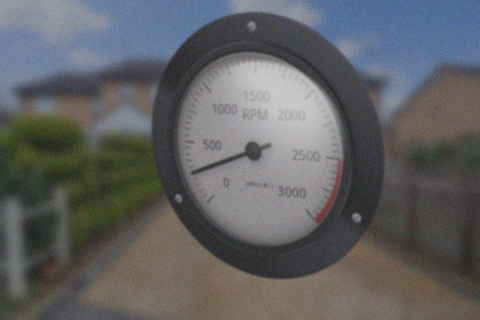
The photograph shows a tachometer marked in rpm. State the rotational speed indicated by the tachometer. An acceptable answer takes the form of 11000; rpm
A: 250; rpm
